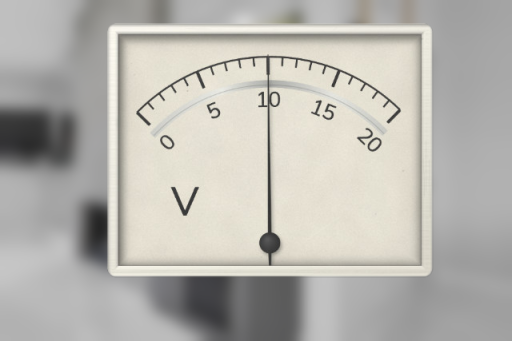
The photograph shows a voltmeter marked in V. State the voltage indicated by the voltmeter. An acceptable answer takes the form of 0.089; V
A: 10; V
